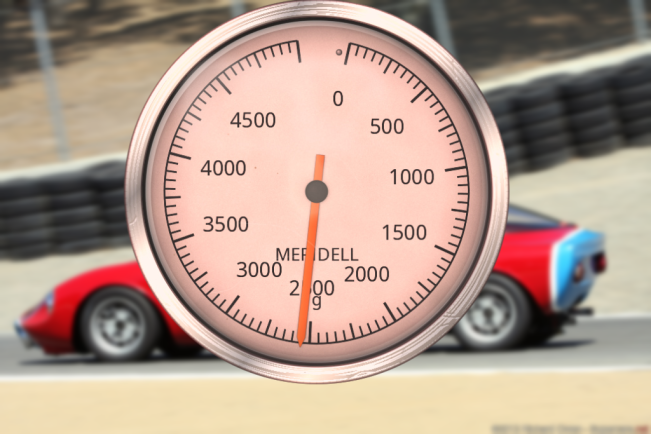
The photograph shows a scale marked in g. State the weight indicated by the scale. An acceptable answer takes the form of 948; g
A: 2550; g
